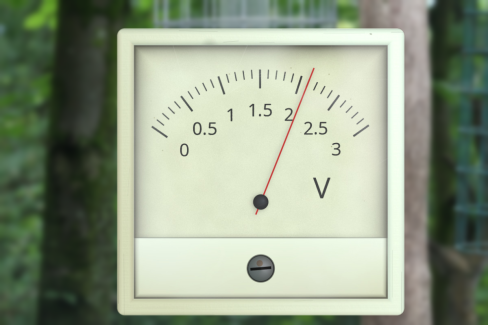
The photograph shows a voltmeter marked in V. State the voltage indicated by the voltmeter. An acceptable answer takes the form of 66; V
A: 2.1; V
